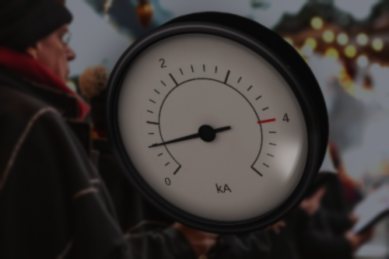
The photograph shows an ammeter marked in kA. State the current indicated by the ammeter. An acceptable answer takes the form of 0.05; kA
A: 0.6; kA
